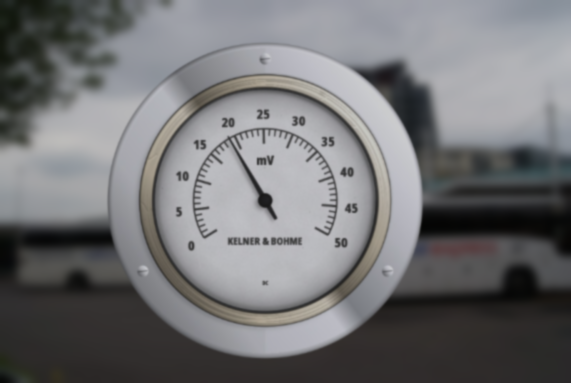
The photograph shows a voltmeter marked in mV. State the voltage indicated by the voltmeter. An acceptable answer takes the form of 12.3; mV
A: 19; mV
